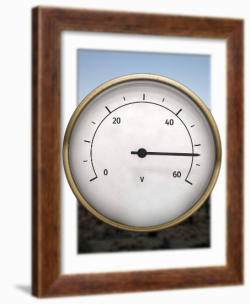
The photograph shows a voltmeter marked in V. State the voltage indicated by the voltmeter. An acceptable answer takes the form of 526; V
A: 52.5; V
